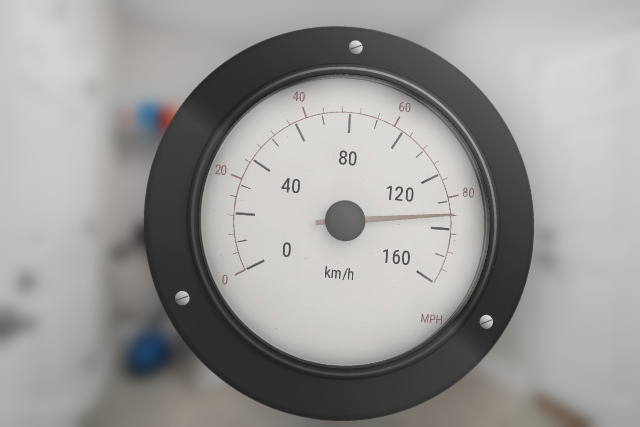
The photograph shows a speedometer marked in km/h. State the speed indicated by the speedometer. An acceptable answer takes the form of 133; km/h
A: 135; km/h
